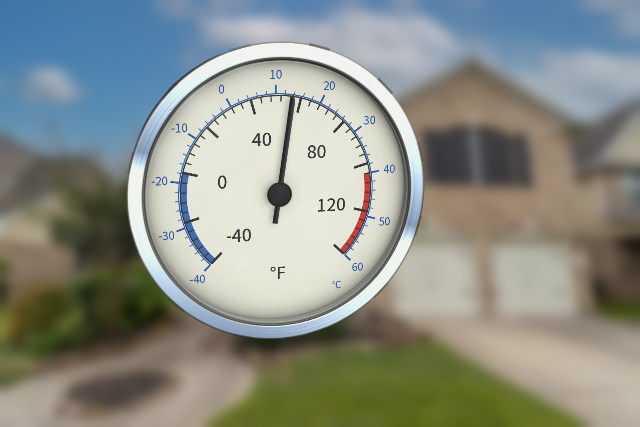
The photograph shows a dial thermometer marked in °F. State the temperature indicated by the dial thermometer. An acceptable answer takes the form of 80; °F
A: 56; °F
